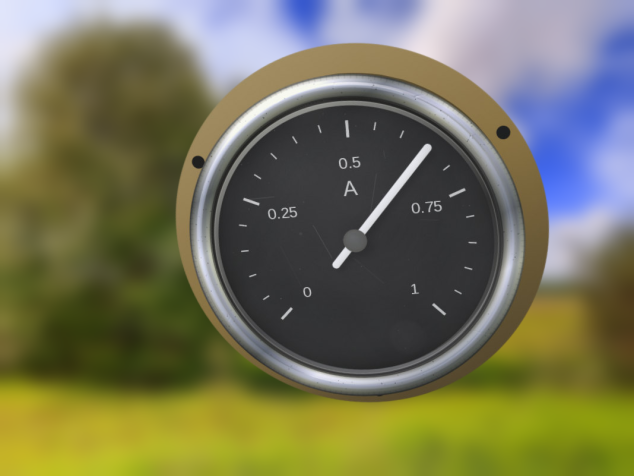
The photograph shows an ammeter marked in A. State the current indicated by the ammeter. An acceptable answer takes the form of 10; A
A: 0.65; A
